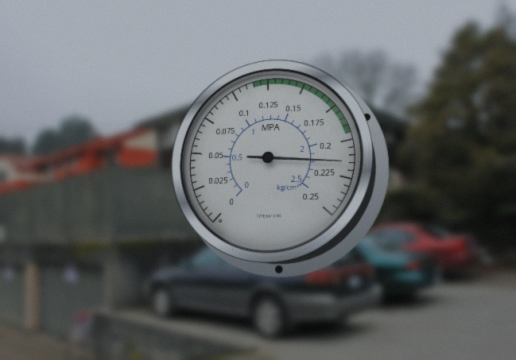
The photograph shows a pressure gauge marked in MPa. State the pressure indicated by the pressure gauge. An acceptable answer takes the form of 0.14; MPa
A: 0.215; MPa
